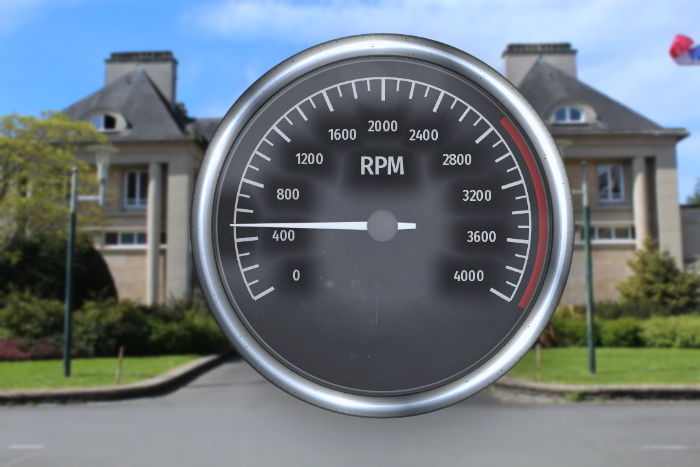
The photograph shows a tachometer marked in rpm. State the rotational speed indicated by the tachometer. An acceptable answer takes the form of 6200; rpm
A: 500; rpm
